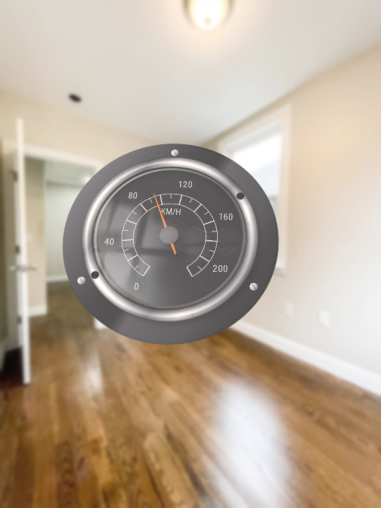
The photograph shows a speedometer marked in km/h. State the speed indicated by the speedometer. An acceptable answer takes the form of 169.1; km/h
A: 95; km/h
